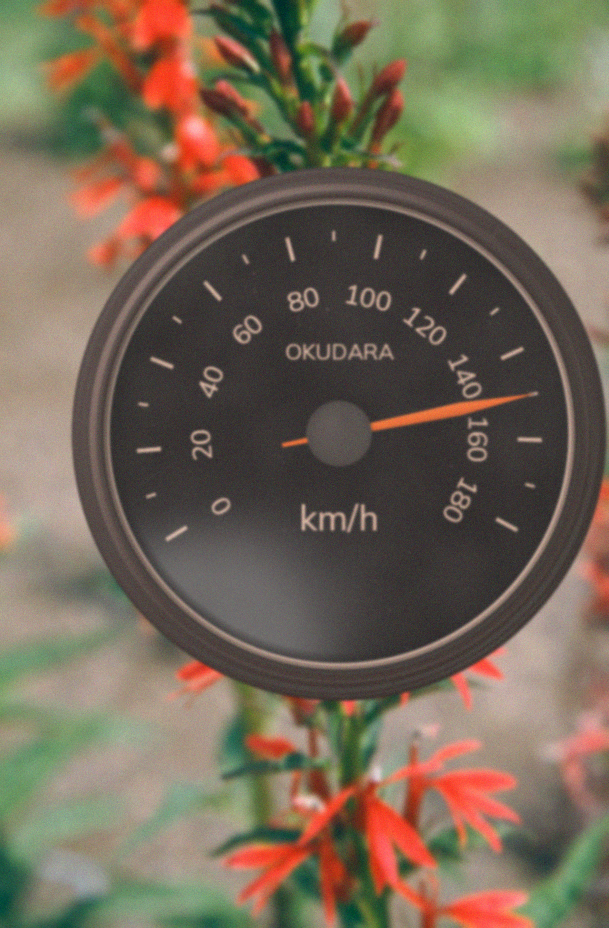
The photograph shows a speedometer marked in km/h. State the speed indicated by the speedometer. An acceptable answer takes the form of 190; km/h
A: 150; km/h
